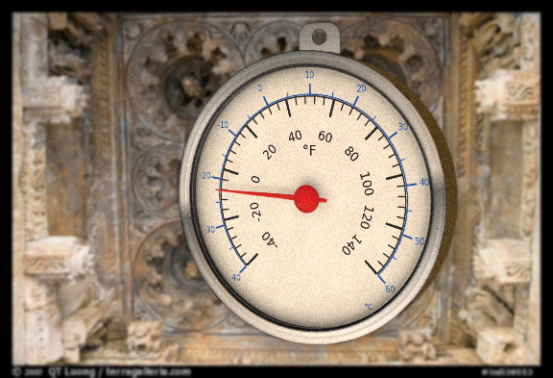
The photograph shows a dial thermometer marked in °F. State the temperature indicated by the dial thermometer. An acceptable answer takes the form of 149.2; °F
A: -8; °F
